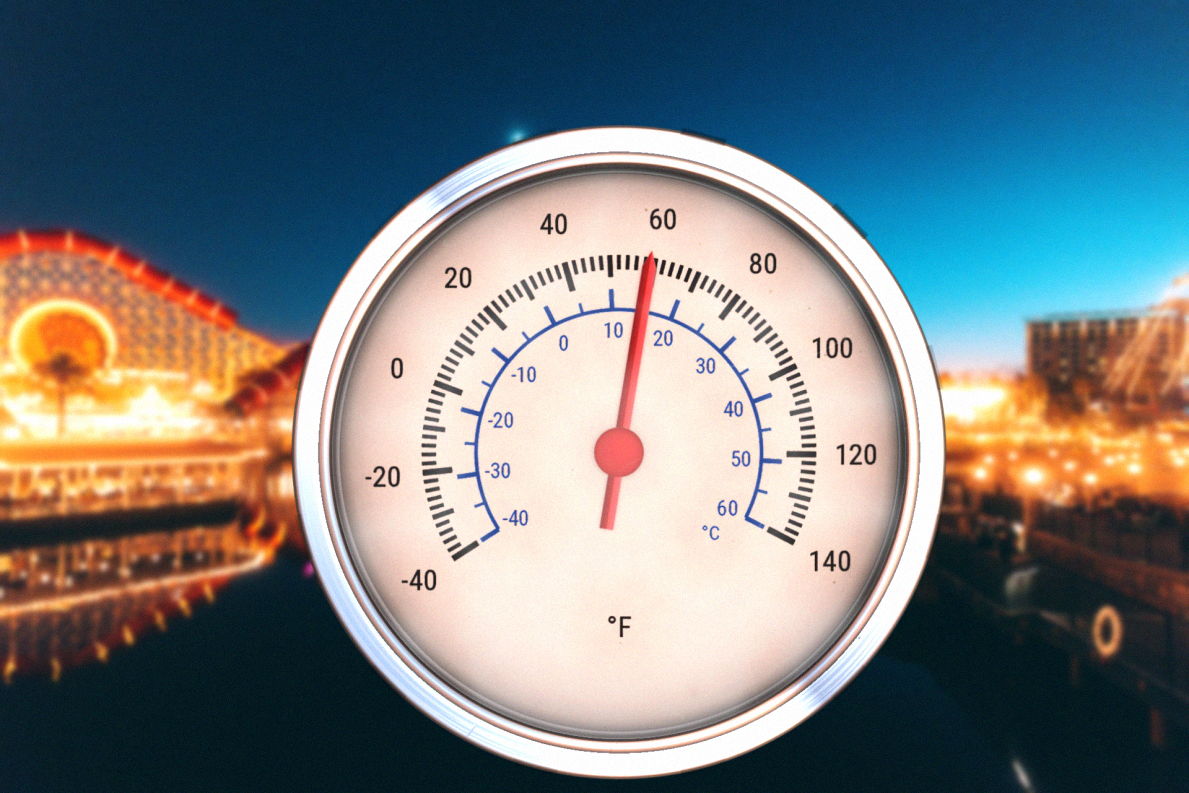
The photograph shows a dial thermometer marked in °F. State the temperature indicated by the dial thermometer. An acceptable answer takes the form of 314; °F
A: 59; °F
